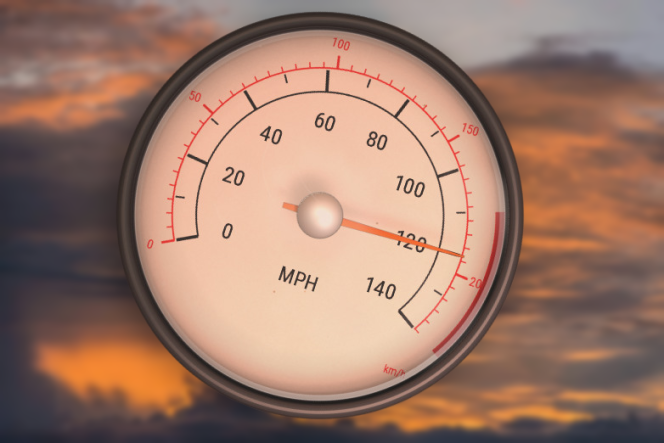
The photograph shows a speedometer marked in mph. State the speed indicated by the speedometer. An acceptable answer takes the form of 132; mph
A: 120; mph
